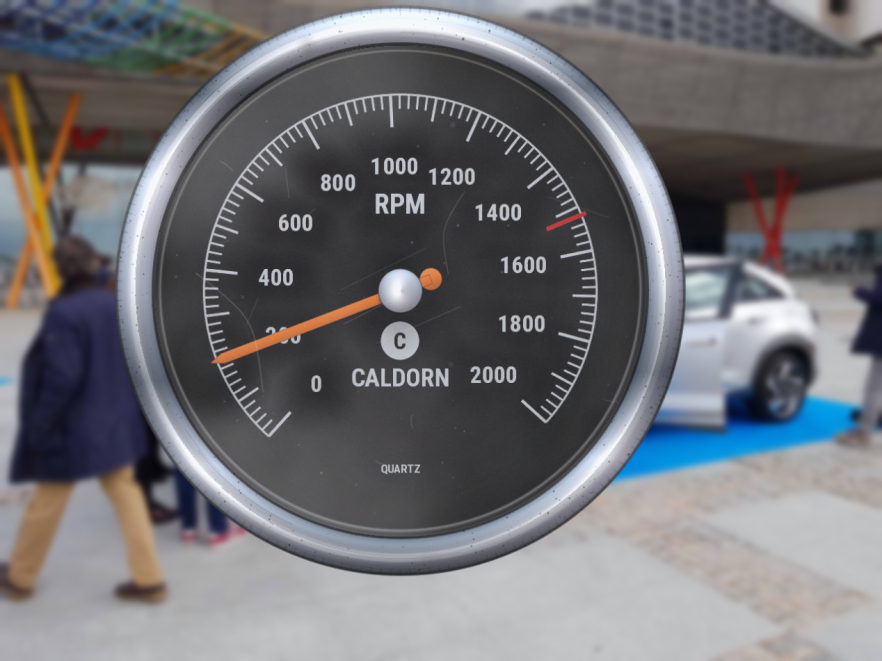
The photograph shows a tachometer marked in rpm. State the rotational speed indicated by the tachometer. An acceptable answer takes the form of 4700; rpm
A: 200; rpm
